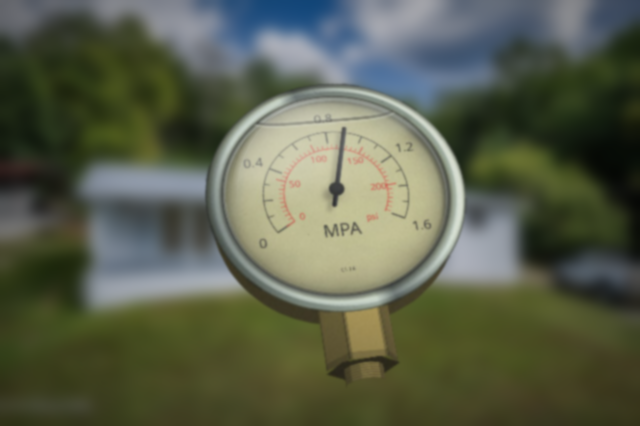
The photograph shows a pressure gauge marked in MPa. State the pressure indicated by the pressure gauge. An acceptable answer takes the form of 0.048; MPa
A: 0.9; MPa
